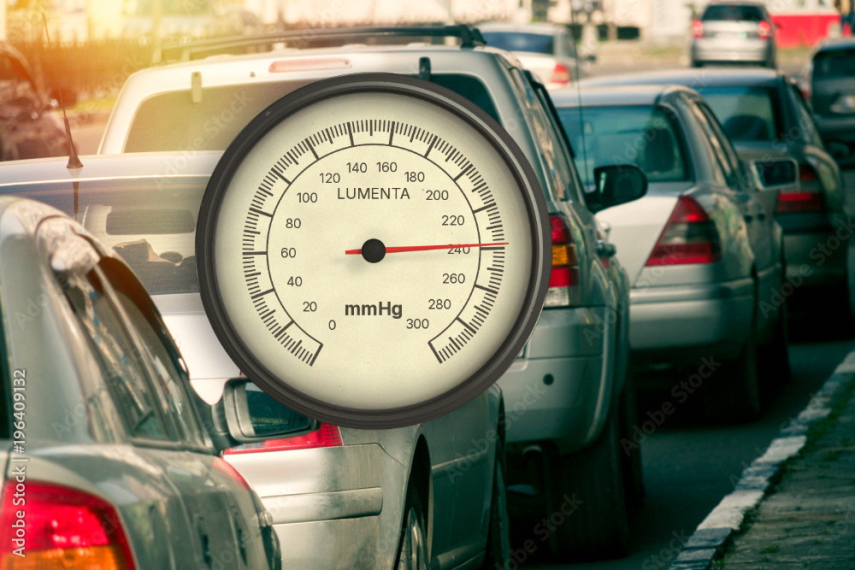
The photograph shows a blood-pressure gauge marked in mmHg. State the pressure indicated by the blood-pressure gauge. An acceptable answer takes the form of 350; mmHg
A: 238; mmHg
